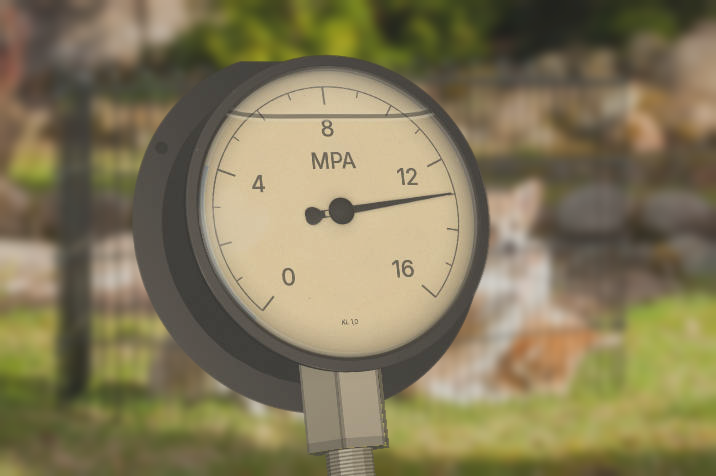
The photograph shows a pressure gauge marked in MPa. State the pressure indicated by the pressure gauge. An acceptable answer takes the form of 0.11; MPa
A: 13; MPa
